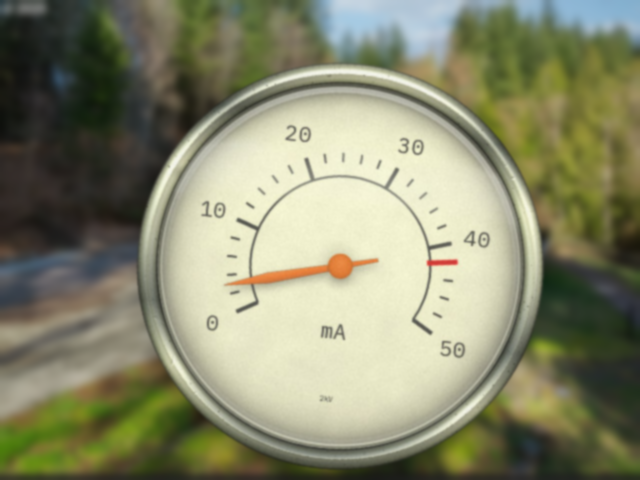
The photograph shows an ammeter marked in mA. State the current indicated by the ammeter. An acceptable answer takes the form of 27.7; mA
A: 3; mA
